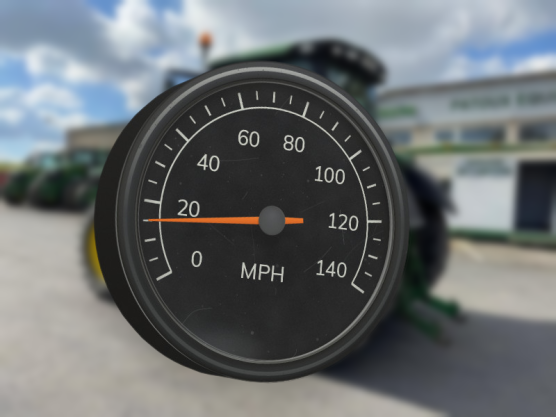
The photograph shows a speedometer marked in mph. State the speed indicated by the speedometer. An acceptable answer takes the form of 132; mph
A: 15; mph
